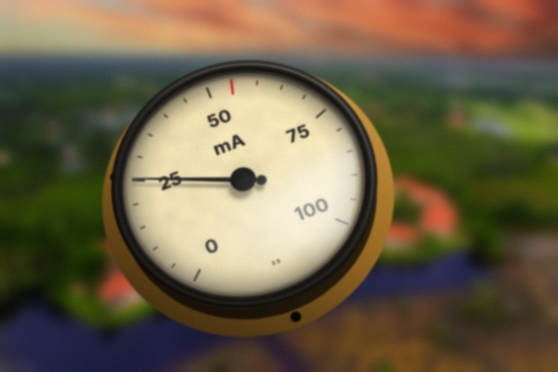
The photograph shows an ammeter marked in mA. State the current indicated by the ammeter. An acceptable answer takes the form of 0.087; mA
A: 25; mA
